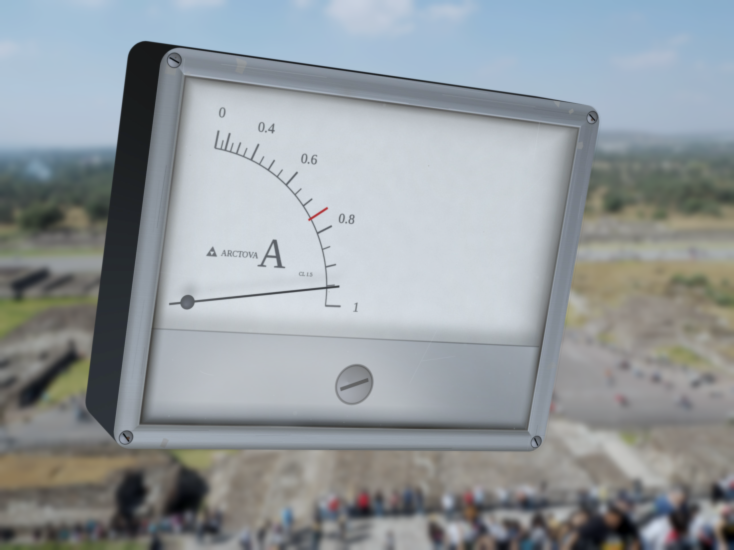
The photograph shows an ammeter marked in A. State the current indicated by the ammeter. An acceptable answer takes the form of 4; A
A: 0.95; A
